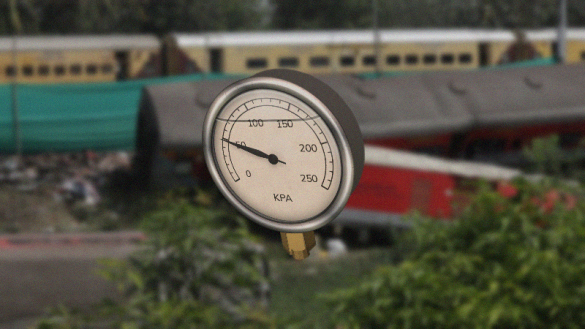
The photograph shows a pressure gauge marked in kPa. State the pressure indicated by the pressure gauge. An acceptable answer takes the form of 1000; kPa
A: 50; kPa
